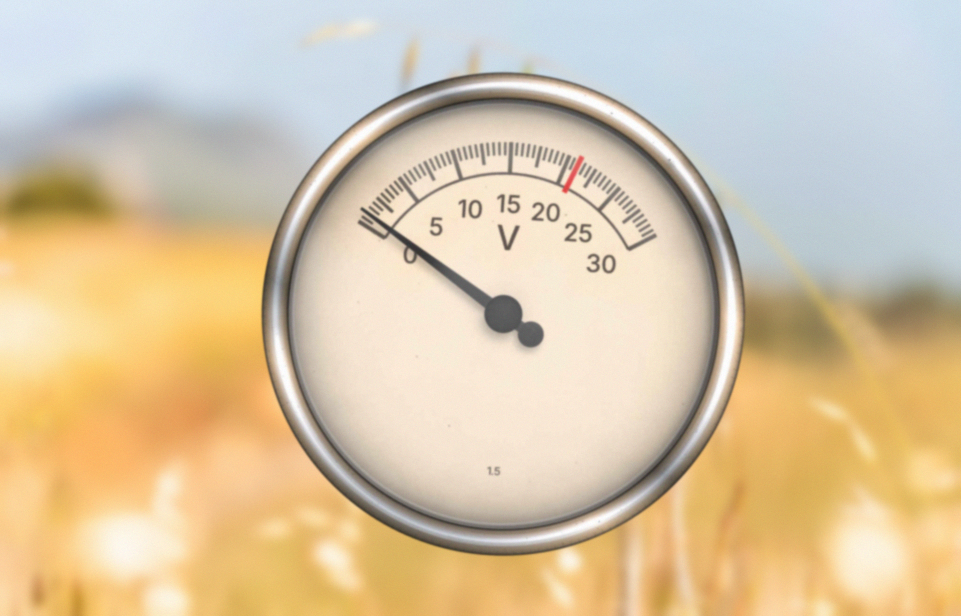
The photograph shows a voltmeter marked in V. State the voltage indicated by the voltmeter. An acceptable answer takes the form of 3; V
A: 1; V
